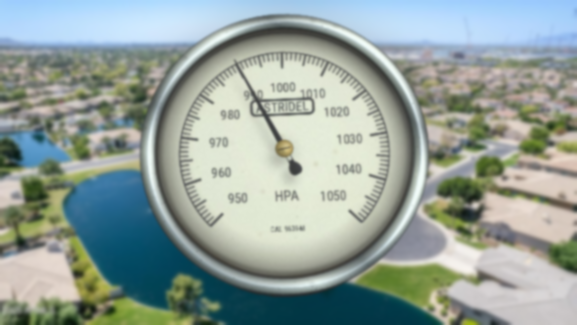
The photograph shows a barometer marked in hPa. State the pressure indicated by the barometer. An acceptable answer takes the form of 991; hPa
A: 990; hPa
